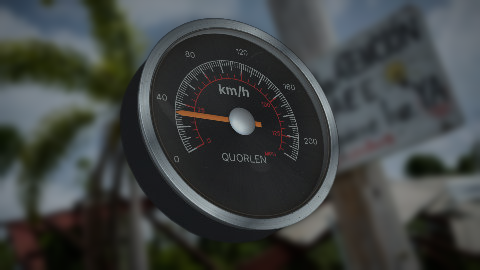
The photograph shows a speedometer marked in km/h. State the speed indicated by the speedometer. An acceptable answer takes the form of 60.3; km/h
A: 30; km/h
